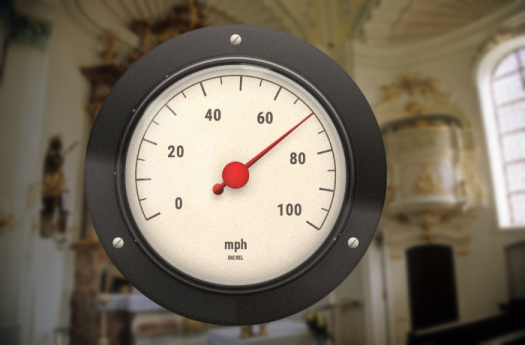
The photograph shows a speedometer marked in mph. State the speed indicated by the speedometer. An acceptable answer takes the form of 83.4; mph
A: 70; mph
